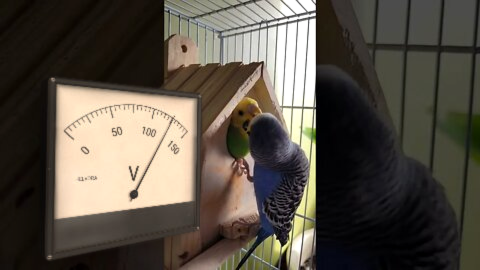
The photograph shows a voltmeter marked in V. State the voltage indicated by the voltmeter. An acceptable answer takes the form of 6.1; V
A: 125; V
